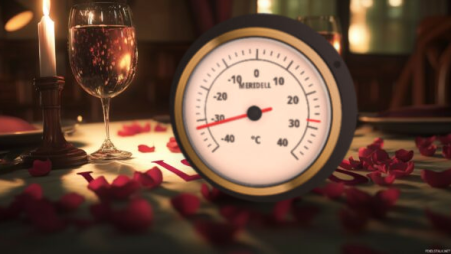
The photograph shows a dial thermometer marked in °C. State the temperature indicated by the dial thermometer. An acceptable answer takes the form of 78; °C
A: -32; °C
